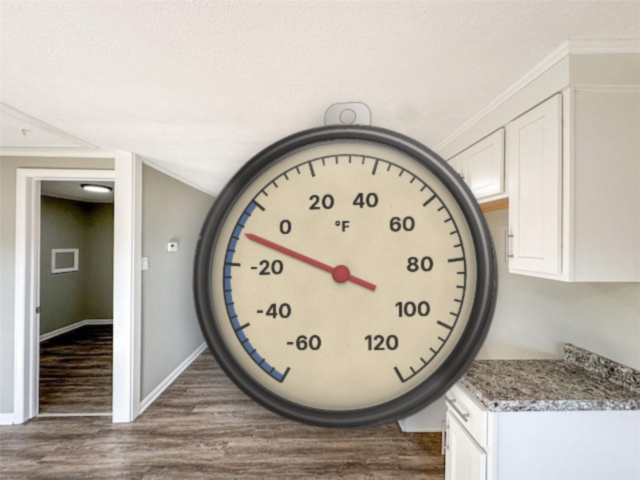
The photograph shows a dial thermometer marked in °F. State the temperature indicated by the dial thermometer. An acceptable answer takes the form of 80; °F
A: -10; °F
